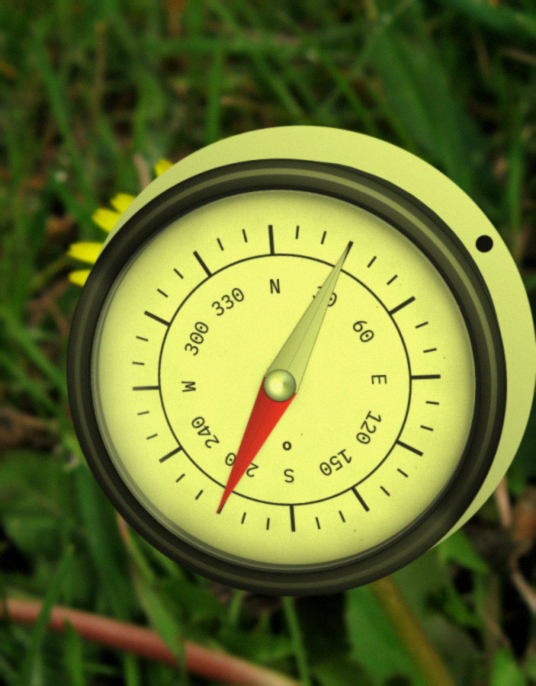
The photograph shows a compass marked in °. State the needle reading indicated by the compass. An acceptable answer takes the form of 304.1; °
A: 210; °
